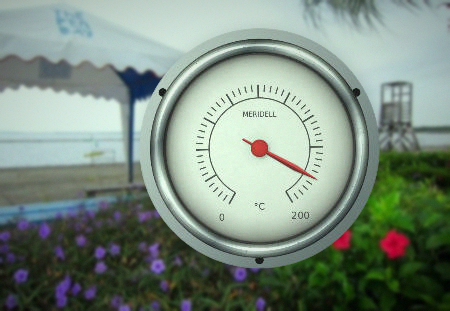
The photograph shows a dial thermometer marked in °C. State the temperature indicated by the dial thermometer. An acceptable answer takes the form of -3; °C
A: 180; °C
